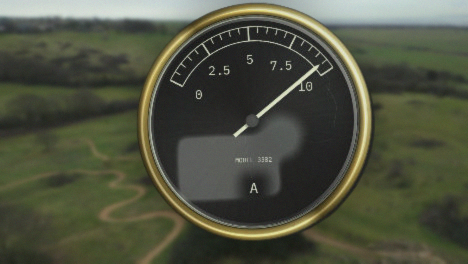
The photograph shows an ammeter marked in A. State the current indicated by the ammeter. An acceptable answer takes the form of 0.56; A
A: 9.5; A
